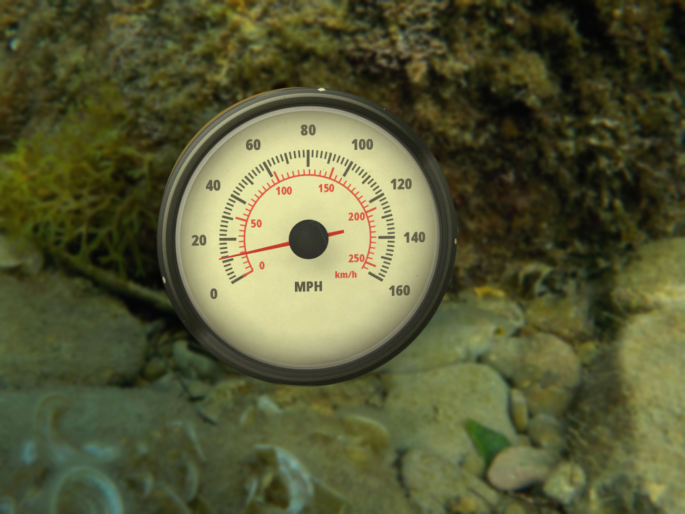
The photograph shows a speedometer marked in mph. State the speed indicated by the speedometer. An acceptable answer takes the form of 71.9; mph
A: 12; mph
